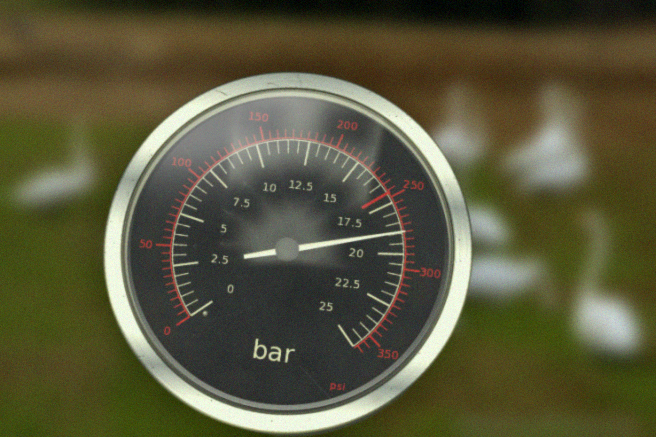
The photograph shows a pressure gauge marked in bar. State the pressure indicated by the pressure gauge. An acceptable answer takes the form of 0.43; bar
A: 19; bar
